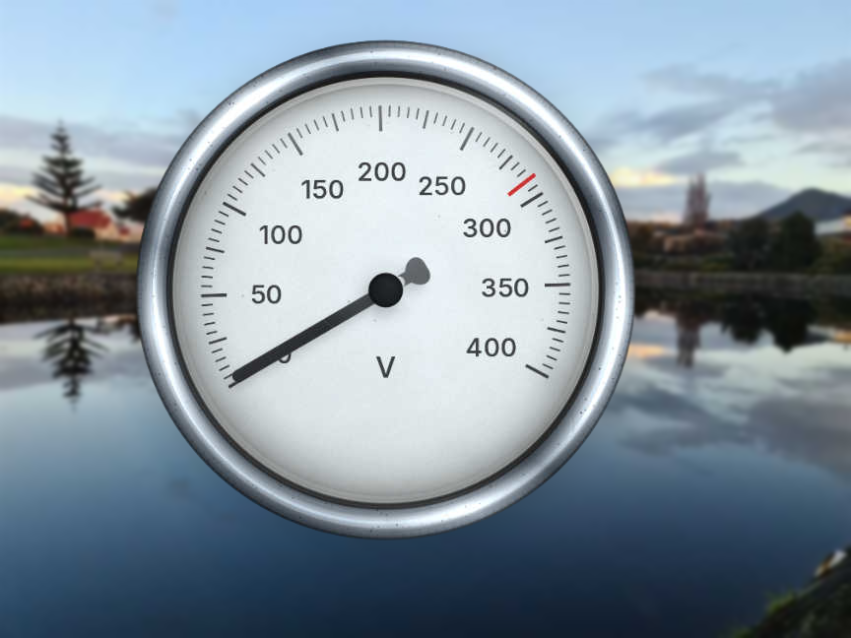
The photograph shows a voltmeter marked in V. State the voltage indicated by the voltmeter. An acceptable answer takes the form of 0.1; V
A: 2.5; V
